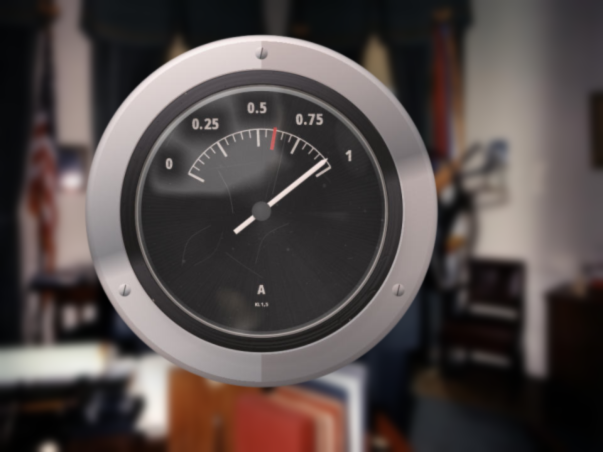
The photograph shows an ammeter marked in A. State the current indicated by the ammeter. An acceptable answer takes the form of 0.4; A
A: 0.95; A
